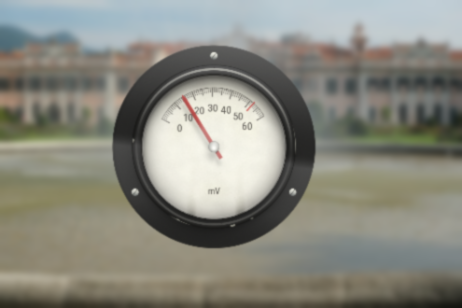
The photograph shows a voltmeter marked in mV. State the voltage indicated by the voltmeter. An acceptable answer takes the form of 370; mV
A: 15; mV
